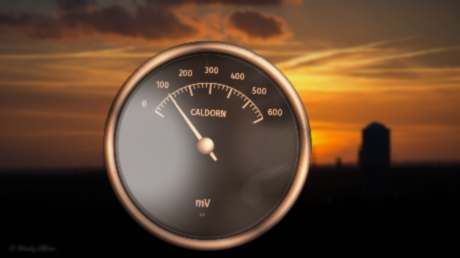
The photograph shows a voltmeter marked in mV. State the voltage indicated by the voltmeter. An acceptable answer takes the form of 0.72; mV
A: 100; mV
